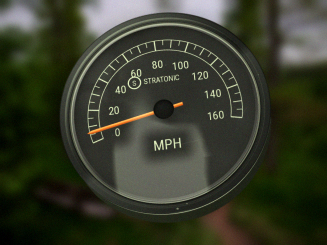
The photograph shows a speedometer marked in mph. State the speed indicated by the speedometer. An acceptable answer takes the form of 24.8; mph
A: 5; mph
